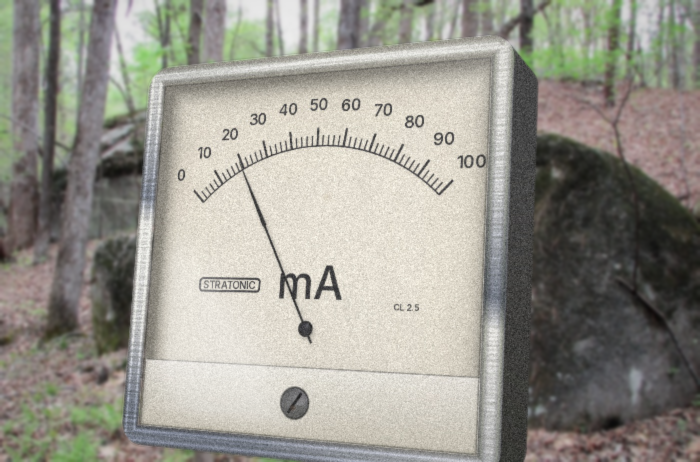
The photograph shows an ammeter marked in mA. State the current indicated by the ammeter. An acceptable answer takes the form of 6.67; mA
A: 20; mA
